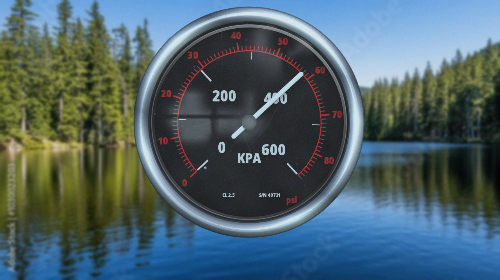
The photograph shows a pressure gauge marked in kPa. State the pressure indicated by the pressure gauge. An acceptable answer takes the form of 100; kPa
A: 400; kPa
